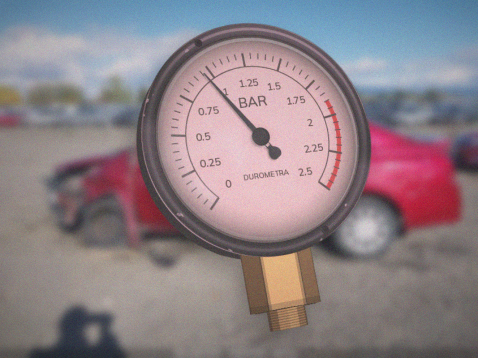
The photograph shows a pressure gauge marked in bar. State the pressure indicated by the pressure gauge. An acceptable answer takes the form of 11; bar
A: 0.95; bar
